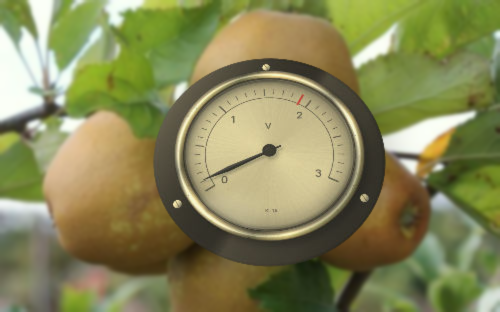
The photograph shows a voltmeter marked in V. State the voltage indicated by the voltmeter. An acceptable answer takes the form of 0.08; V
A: 0.1; V
